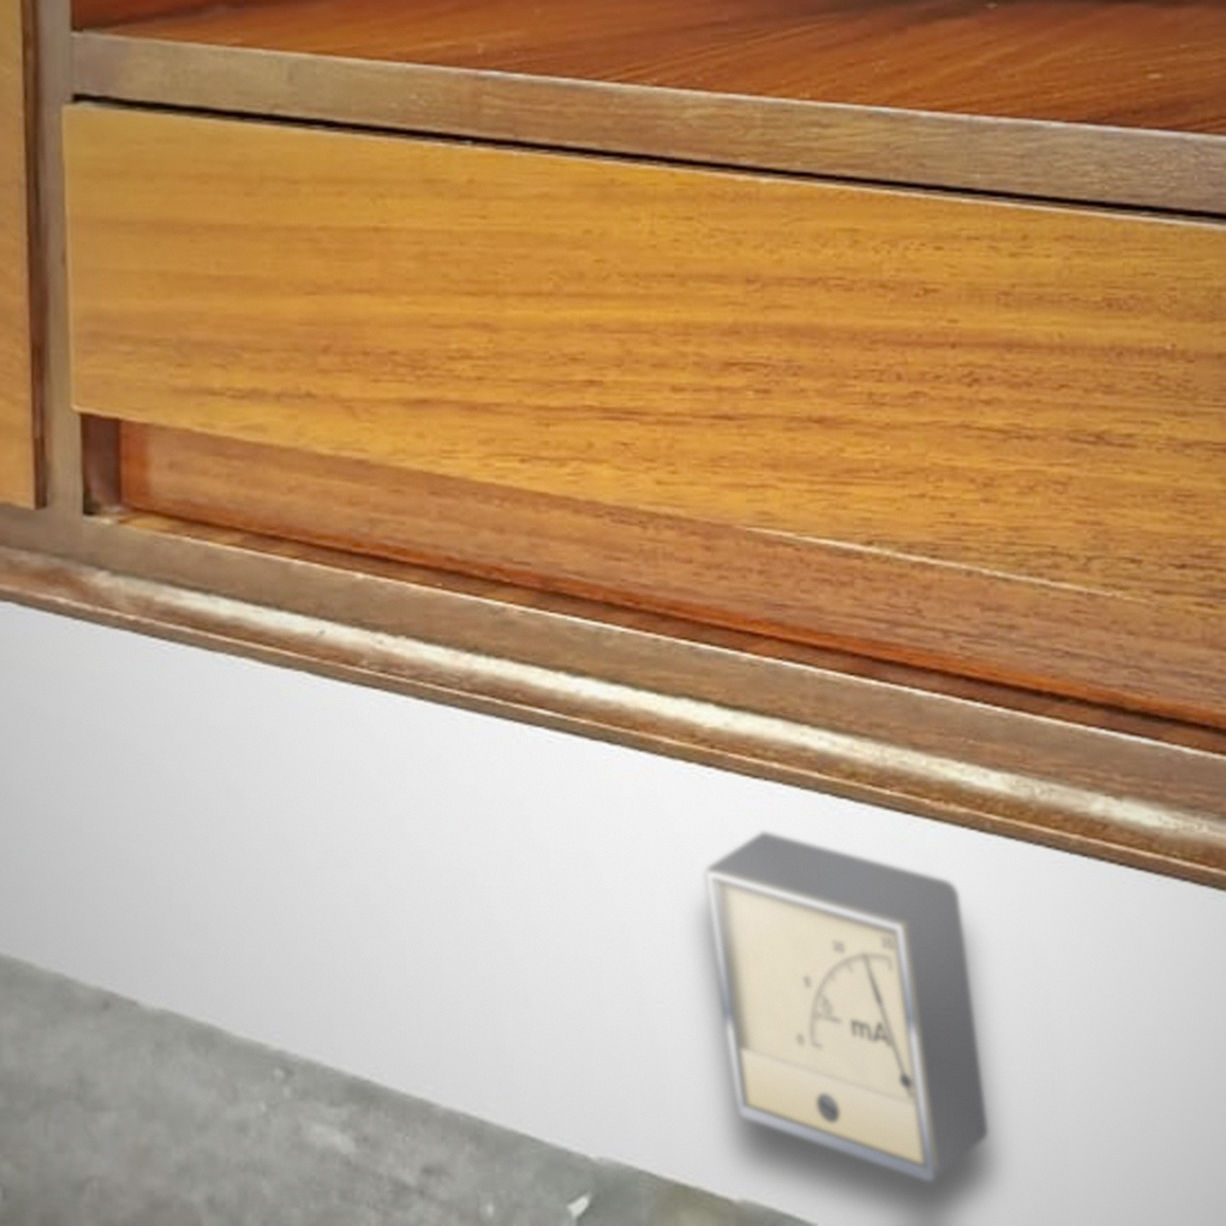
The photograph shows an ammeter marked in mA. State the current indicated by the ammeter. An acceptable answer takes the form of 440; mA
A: 12.5; mA
